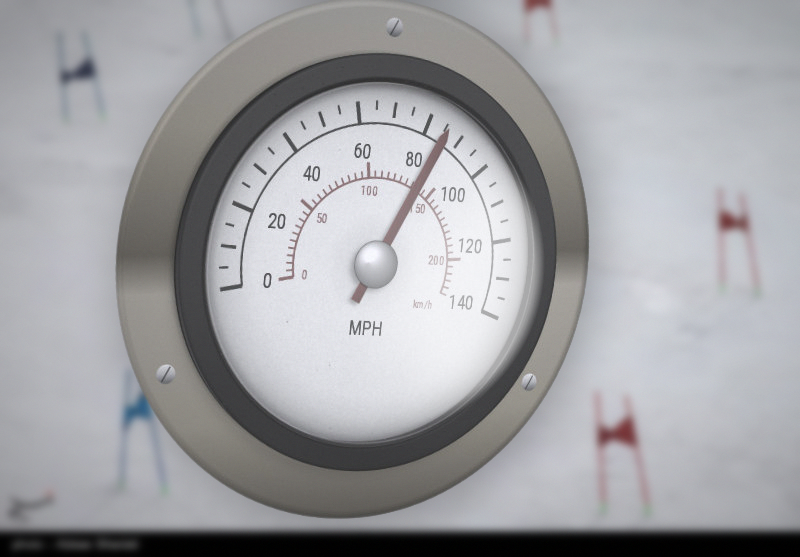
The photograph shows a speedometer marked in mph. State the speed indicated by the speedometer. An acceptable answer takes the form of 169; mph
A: 85; mph
